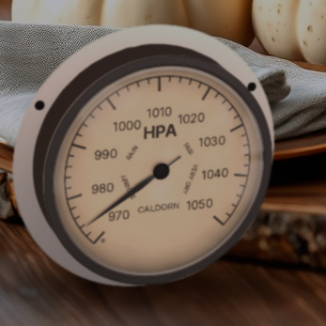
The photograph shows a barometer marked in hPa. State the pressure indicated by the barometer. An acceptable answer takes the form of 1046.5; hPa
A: 974; hPa
